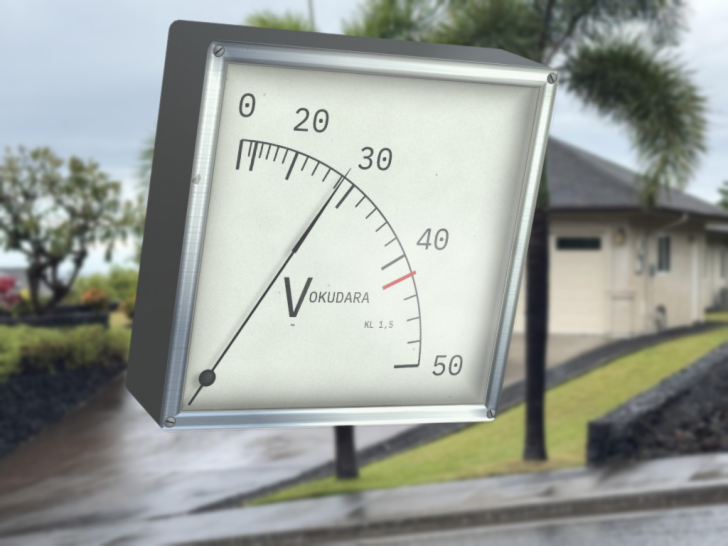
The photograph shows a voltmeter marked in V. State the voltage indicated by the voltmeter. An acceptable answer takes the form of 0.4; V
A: 28; V
